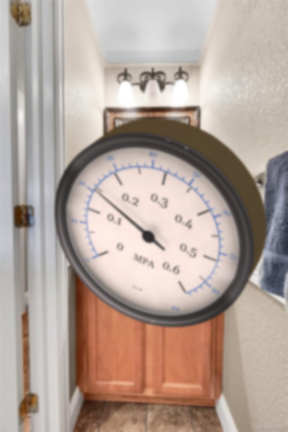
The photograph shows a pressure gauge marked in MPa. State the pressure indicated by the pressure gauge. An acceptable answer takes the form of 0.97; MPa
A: 0.15; MPa
